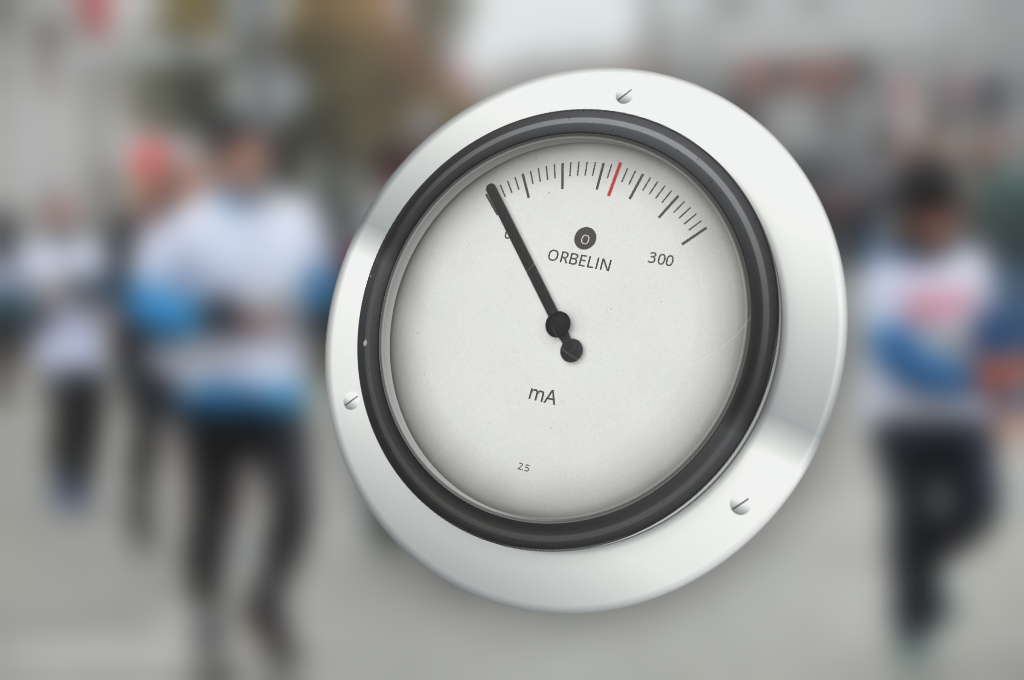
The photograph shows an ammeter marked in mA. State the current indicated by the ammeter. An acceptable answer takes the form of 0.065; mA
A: 10; mA
